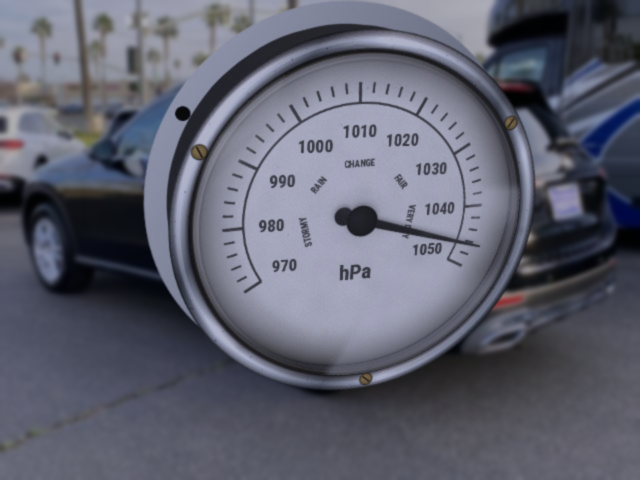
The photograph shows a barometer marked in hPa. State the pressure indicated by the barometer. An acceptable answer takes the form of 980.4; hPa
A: 1046; hPa
